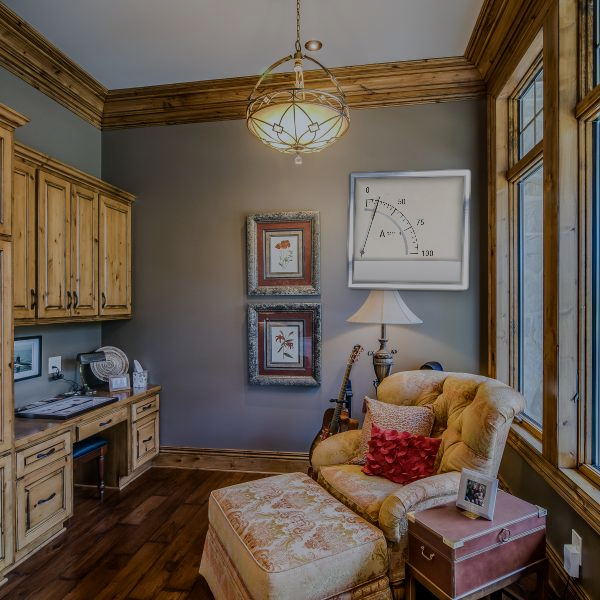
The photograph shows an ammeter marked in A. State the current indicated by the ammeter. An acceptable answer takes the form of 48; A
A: 25; A
